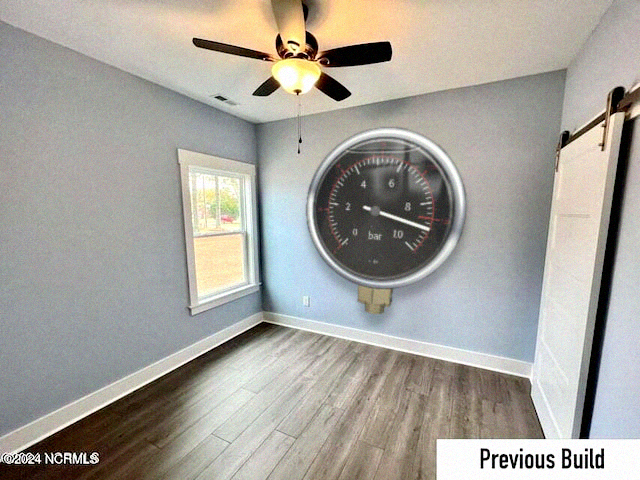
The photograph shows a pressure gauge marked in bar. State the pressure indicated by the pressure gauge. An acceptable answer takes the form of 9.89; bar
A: 9; bar
